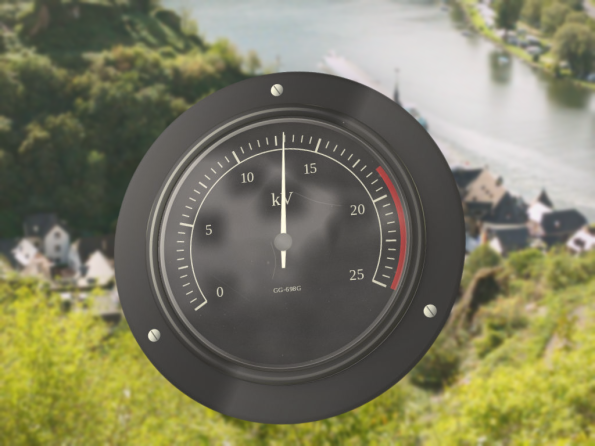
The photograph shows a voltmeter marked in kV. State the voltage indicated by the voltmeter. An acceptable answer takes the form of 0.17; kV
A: 13; kV
